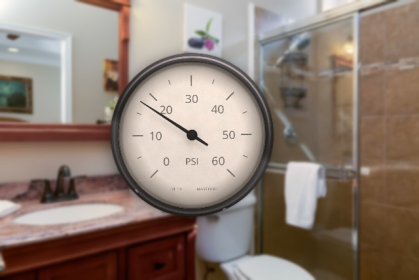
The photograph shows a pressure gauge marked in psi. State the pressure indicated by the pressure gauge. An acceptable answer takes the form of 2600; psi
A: 17.5; psi
